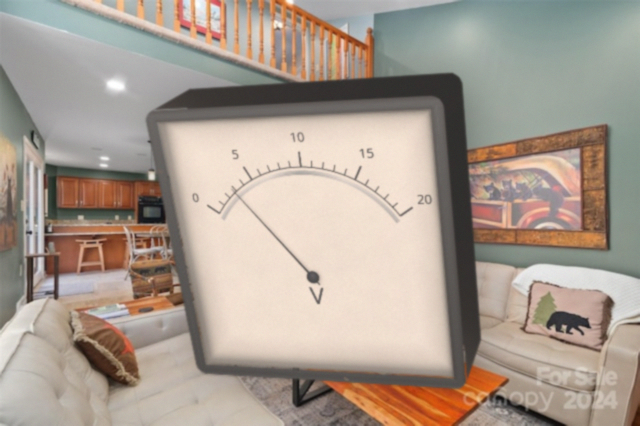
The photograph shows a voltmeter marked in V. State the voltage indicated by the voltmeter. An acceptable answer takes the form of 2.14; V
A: 3; V
